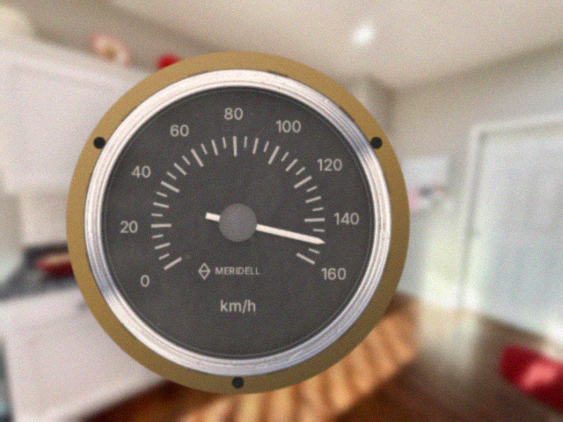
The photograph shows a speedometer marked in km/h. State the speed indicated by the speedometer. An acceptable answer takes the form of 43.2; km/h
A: 150; km/h
